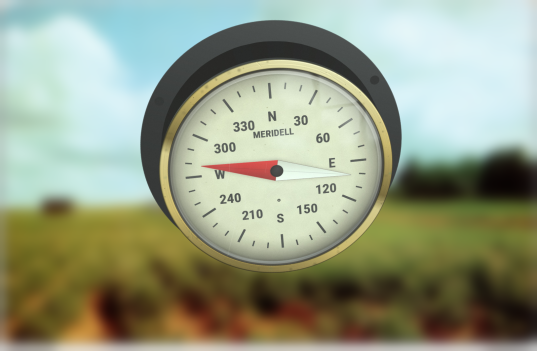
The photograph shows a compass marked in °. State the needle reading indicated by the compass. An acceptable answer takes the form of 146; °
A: 280; °
